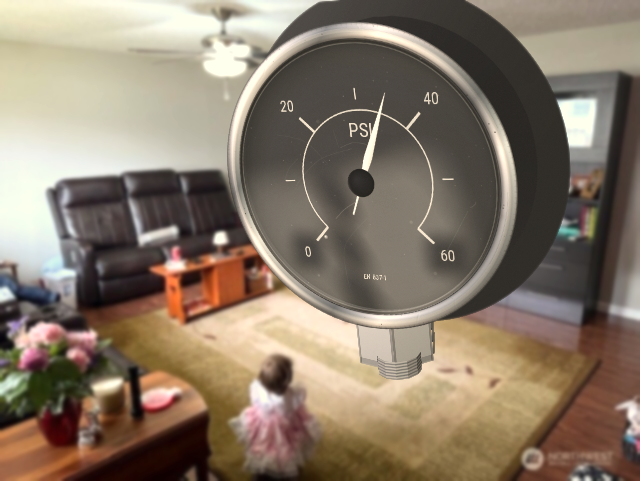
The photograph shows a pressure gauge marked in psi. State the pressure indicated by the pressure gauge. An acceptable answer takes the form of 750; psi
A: 35; psi
